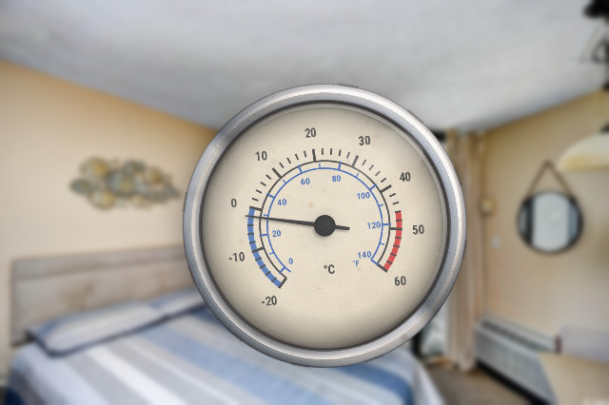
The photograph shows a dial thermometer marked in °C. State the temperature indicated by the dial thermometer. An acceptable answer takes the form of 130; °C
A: -2; °C
